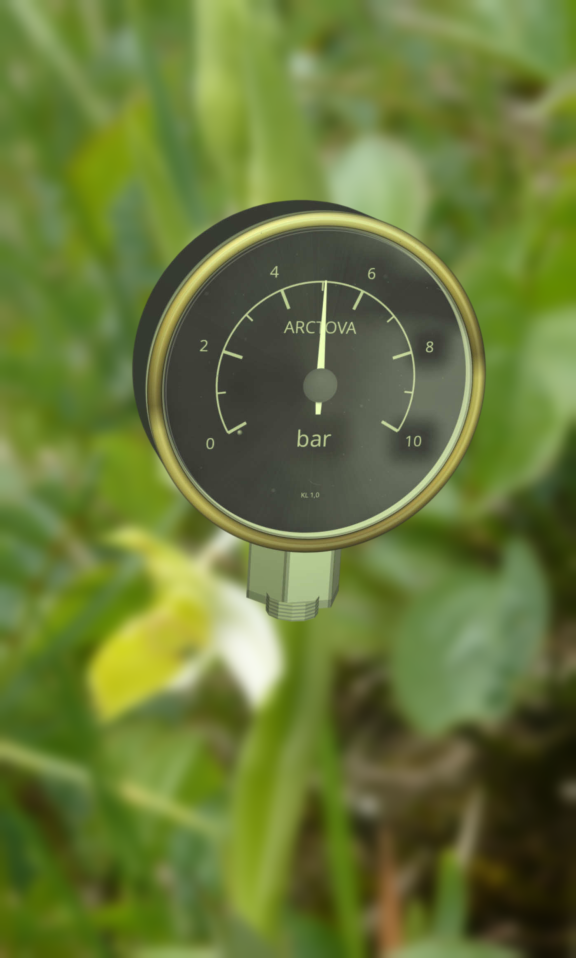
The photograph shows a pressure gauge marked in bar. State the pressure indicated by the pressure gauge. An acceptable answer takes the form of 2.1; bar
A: 5; bar
